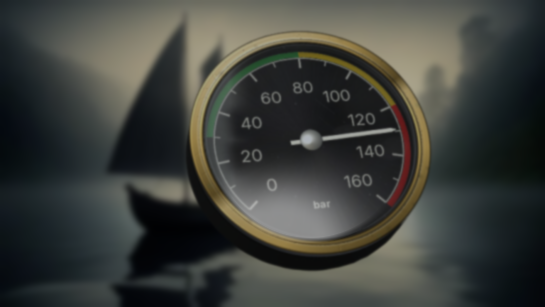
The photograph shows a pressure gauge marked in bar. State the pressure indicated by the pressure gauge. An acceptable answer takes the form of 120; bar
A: 130; bar
